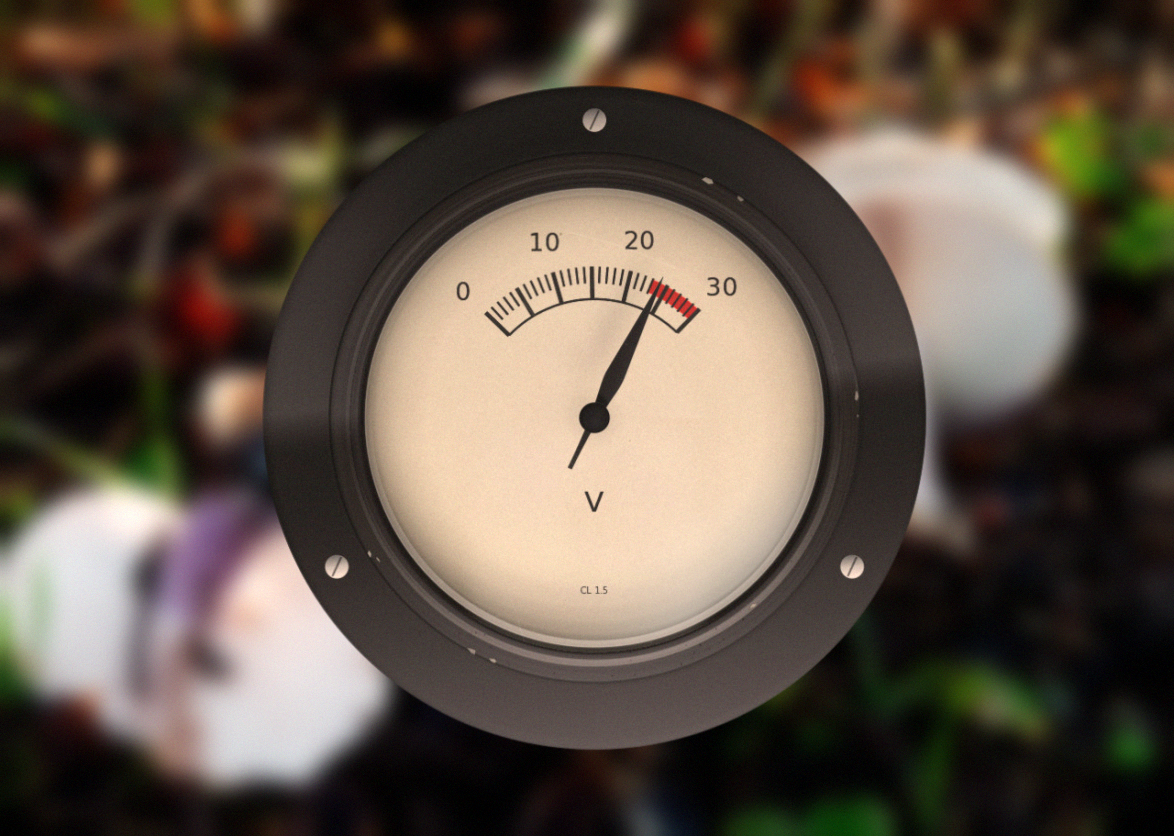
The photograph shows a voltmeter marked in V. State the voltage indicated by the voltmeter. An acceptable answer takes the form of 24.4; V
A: 24; V
